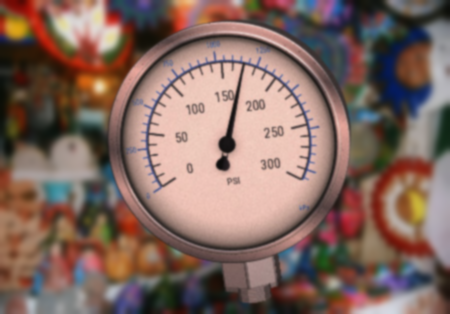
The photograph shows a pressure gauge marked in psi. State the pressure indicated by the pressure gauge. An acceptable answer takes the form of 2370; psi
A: 170; psi
